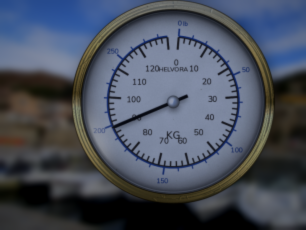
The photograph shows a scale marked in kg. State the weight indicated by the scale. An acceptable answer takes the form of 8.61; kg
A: 90; kg
